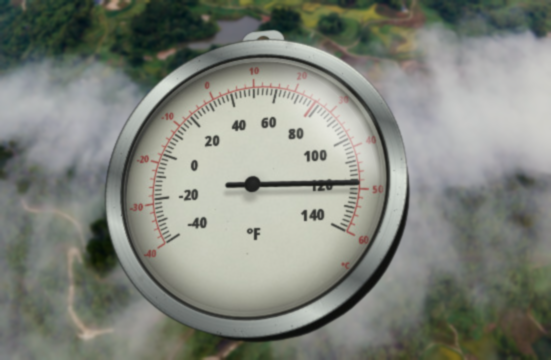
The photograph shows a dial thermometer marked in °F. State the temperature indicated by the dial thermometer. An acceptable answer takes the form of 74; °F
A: 120; °F
